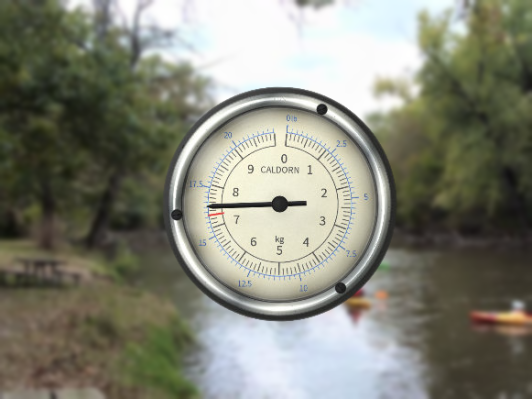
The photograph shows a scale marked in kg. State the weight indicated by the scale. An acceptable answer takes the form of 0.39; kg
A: 7.5; kg
